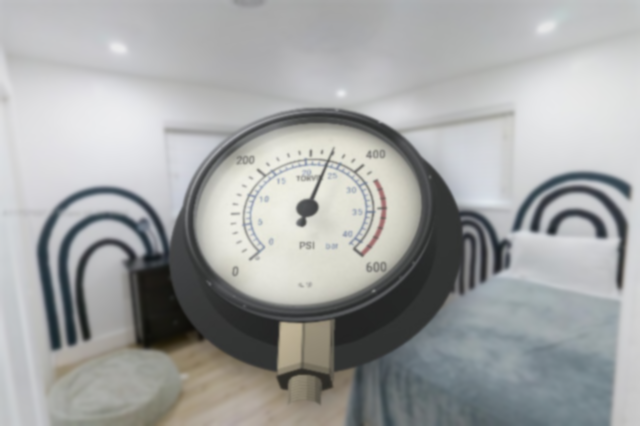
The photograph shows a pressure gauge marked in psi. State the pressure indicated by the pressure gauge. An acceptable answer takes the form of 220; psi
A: 340; psi
